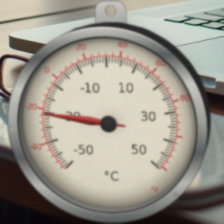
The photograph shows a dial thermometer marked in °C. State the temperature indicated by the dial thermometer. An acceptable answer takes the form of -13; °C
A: -30; °C
